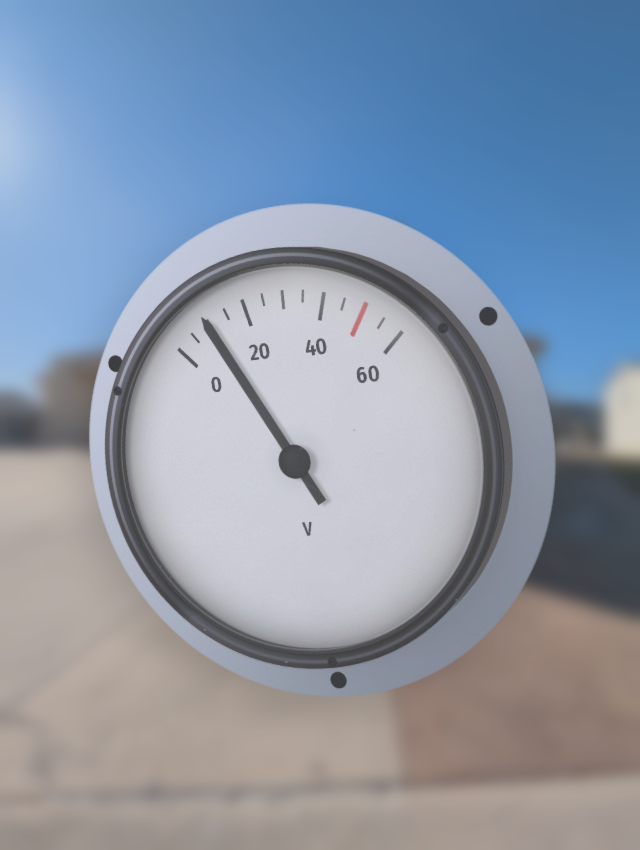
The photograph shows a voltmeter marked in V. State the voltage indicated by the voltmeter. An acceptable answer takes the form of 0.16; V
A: 10; V
